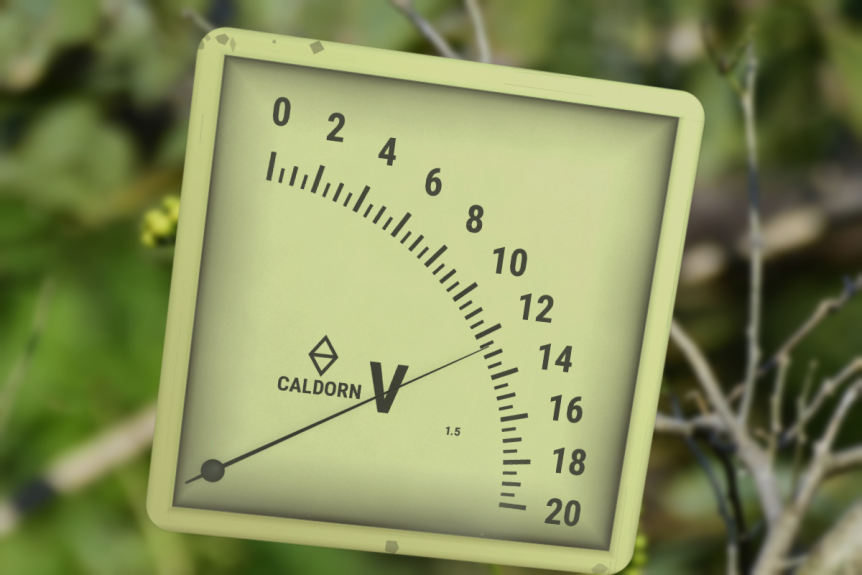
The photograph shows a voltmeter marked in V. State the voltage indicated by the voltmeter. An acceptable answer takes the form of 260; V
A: 12.5; V
